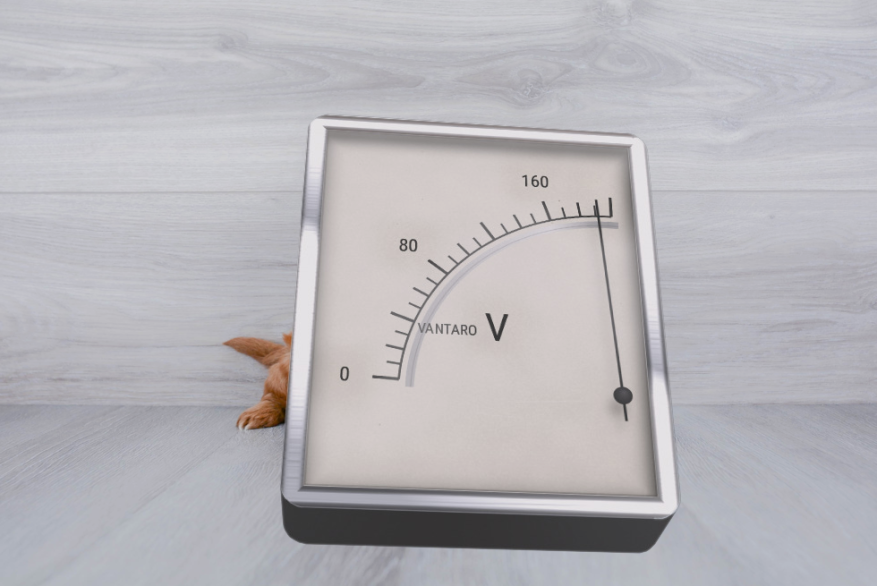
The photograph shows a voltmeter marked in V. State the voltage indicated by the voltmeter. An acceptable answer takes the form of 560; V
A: 190; V
